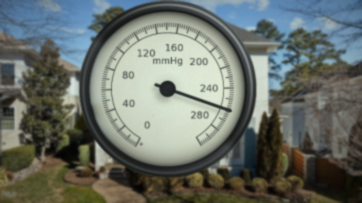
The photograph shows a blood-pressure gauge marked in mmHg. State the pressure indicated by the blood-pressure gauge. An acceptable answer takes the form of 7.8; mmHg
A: 260; mmHg
